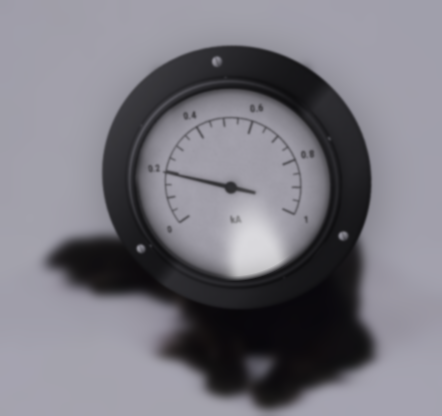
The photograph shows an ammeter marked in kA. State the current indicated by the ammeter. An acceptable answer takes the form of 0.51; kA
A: 0.2; kA
